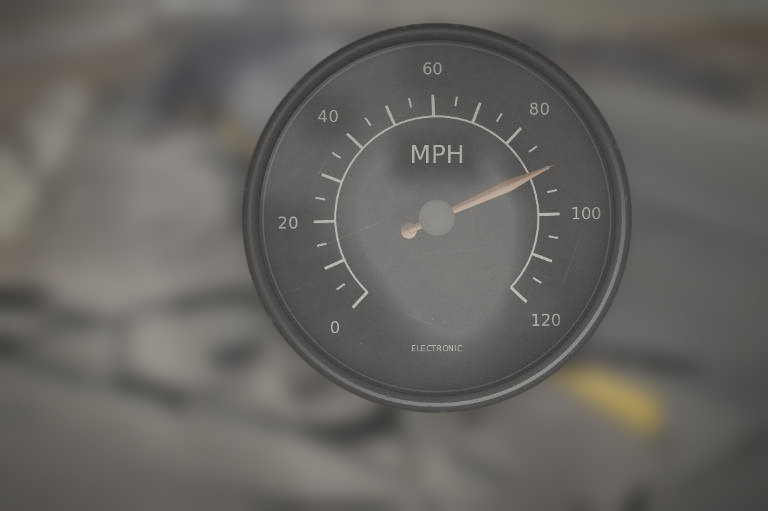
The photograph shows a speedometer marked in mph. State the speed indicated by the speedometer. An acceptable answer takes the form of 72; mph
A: 90; mph
